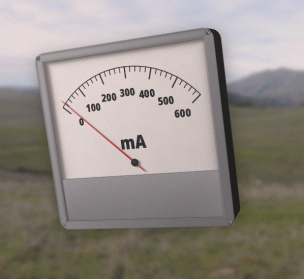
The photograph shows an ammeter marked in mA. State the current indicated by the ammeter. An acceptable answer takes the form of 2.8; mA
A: 20; mA
